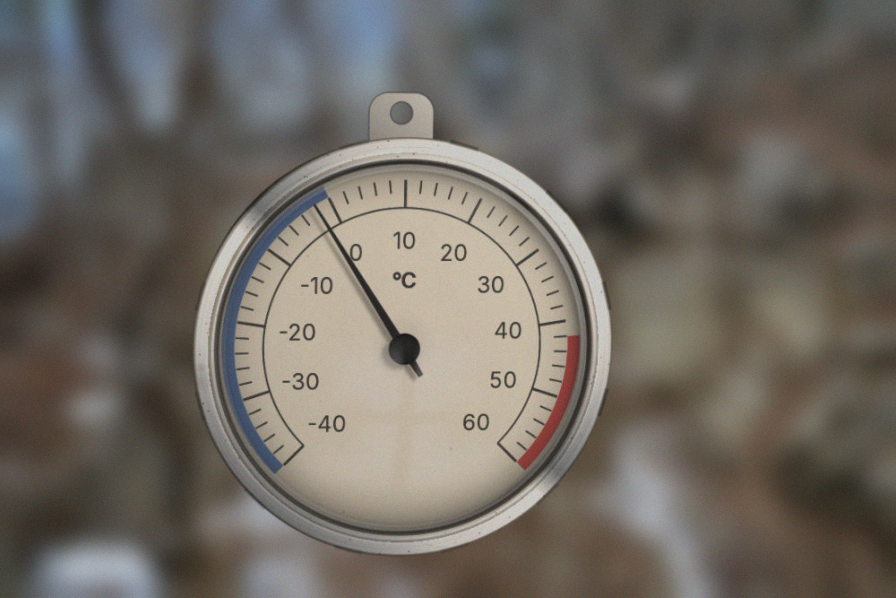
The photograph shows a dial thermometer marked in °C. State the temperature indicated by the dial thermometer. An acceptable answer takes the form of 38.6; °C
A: -2; °C
